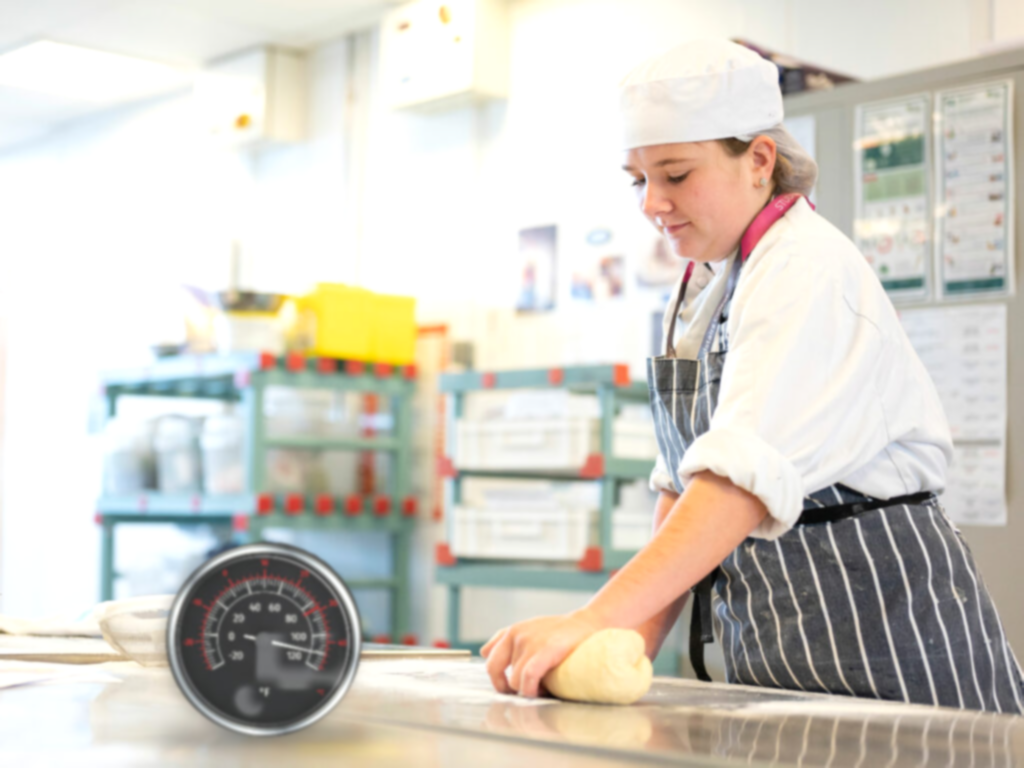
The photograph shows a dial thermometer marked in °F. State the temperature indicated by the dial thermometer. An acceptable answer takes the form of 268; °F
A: 110; °F
